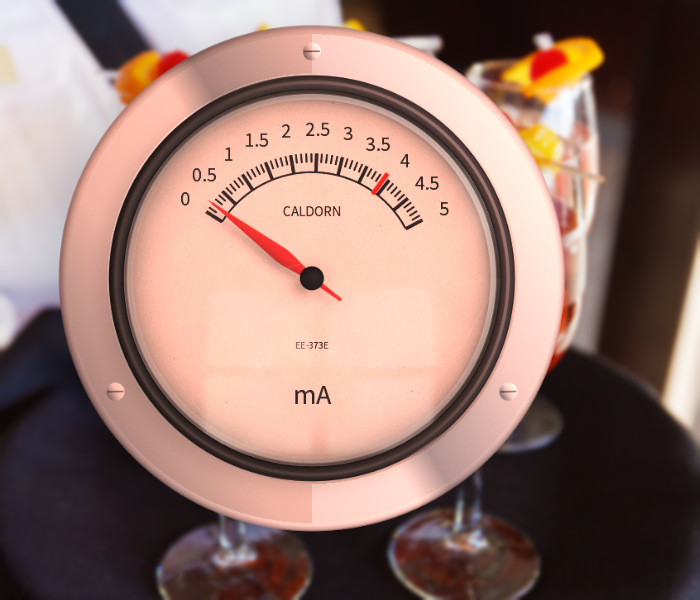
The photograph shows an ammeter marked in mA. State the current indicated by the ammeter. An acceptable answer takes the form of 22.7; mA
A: 0.2; mA
